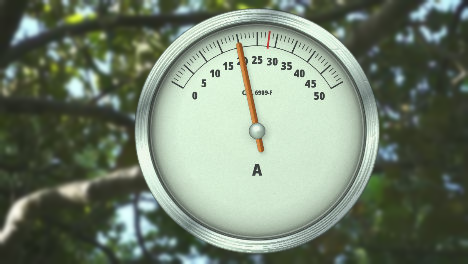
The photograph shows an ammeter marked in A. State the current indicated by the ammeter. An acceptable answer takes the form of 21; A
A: 20; A
